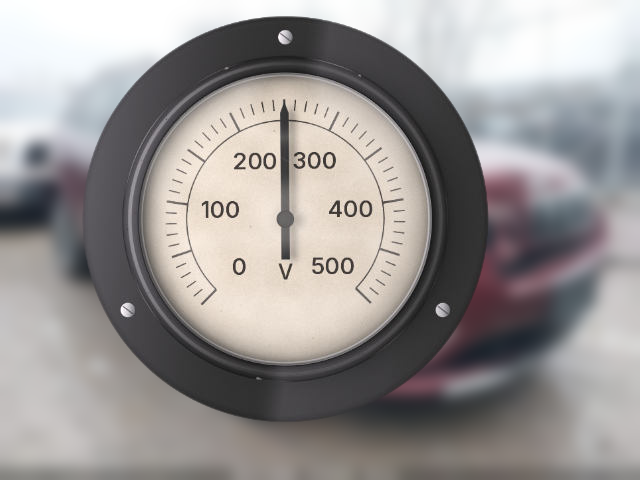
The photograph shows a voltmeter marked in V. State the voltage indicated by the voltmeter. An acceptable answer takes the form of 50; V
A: 250; V
